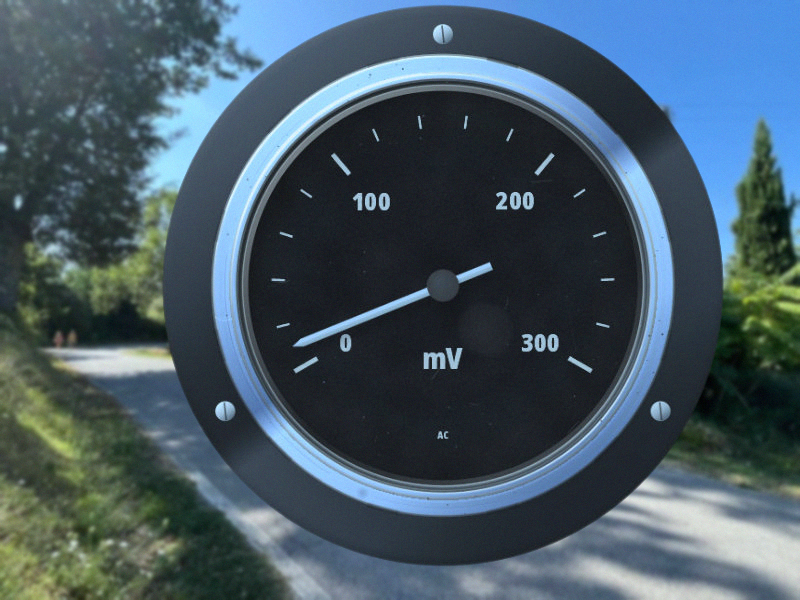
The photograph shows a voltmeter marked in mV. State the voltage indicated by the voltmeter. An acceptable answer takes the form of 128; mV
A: 10; mV
